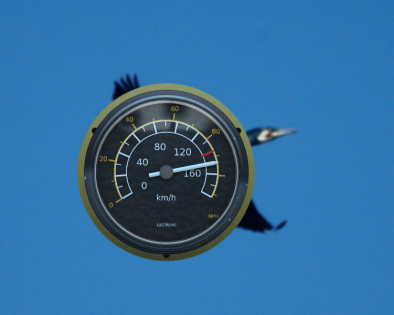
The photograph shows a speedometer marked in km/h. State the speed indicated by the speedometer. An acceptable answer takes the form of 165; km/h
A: 150; km/h
